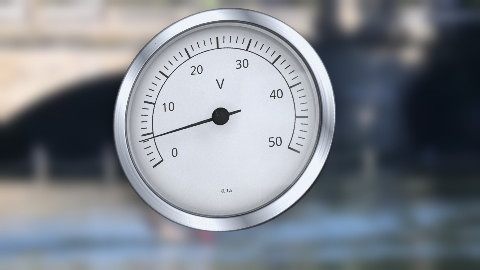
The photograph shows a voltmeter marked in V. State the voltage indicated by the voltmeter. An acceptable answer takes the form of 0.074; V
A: 4; V
